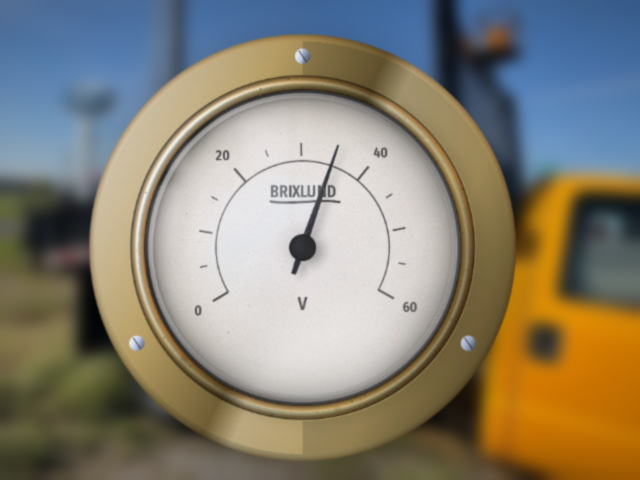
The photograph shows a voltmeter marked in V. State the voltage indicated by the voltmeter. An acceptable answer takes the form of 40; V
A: 35; V
